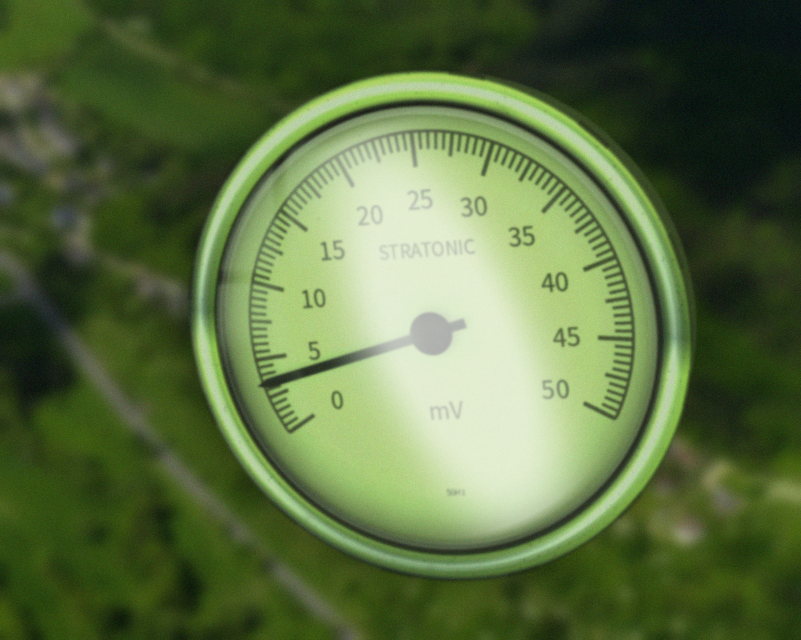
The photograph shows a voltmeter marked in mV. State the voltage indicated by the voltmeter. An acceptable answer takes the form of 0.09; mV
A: 3.5; mV
